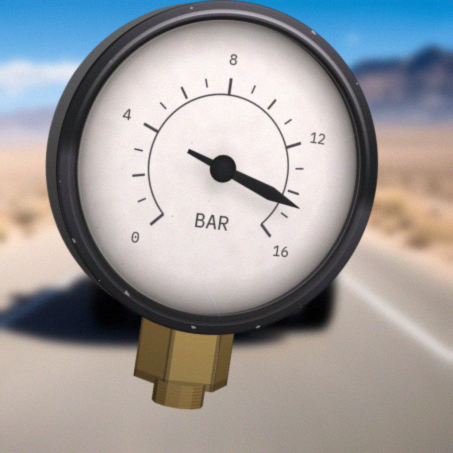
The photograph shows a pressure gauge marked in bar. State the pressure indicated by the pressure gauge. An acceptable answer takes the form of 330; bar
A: 14.5; bar
